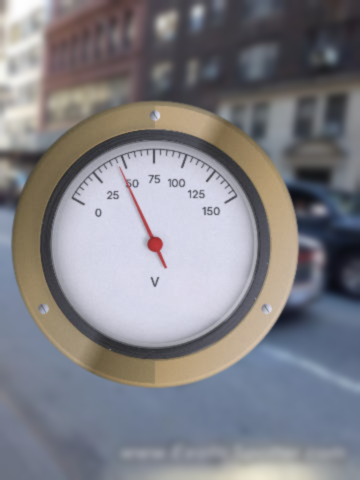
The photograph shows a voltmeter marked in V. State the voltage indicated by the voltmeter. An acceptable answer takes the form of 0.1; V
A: 45; V
